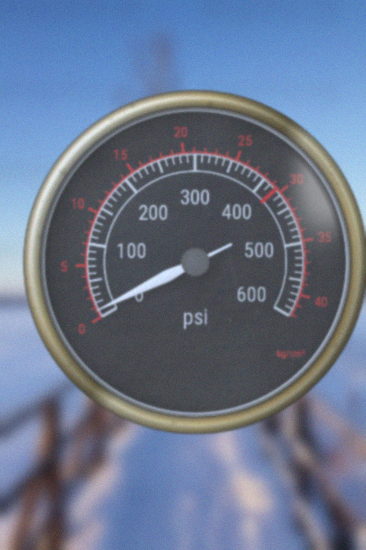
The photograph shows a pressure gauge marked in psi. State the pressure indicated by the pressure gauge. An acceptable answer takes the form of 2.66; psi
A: 10; psi
